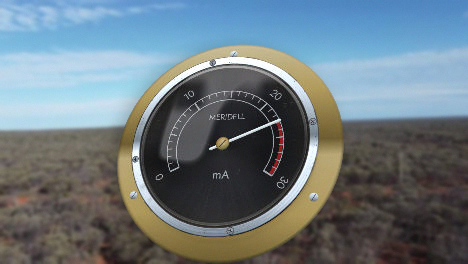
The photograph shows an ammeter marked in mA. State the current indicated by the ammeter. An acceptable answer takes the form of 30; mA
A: 23; mA
